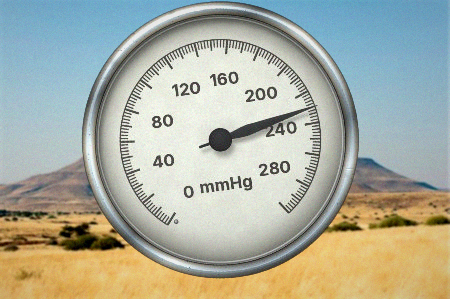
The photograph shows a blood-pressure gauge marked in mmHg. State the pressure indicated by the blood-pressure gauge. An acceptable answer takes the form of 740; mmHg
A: 230; mmHg
